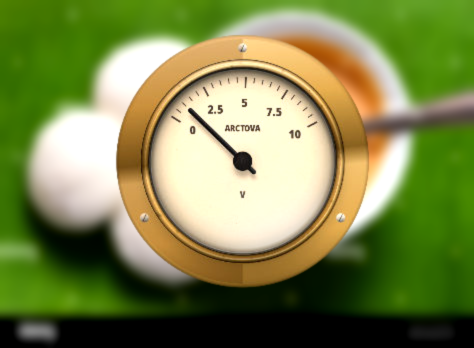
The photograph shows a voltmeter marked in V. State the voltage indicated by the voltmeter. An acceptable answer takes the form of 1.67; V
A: 1; V
